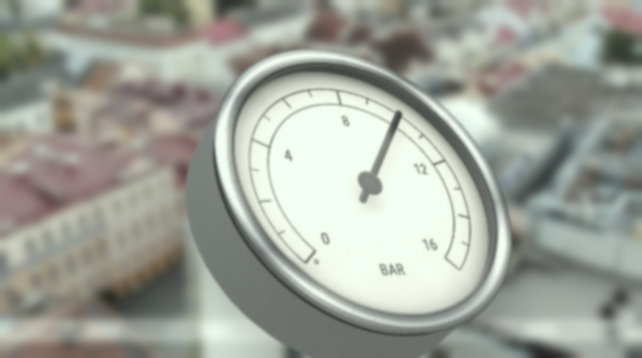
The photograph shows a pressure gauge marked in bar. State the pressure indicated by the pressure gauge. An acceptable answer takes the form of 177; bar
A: 10; bar
